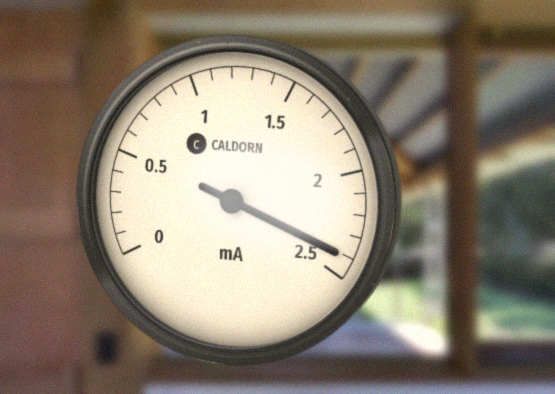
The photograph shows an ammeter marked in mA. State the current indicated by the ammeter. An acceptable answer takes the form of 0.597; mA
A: 2.4; mA
